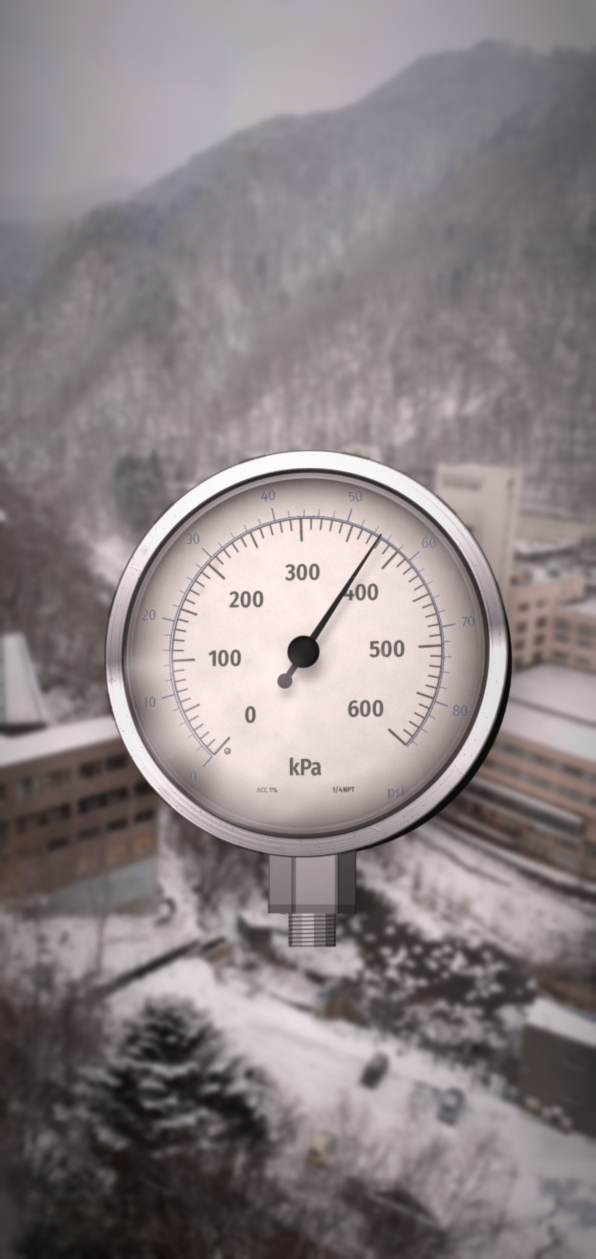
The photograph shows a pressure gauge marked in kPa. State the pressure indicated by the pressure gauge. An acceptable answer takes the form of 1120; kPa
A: 380; kPa
